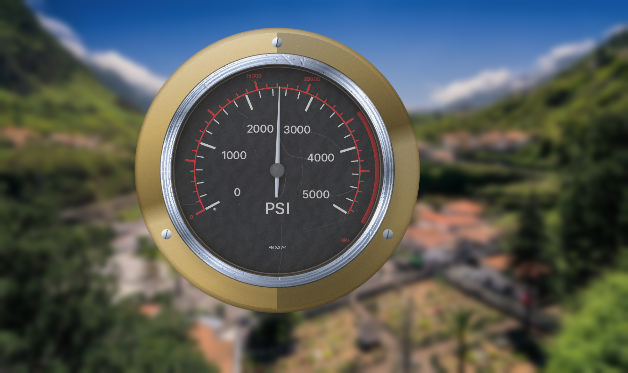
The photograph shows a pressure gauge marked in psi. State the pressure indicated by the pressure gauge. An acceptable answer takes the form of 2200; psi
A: 2500; psi
